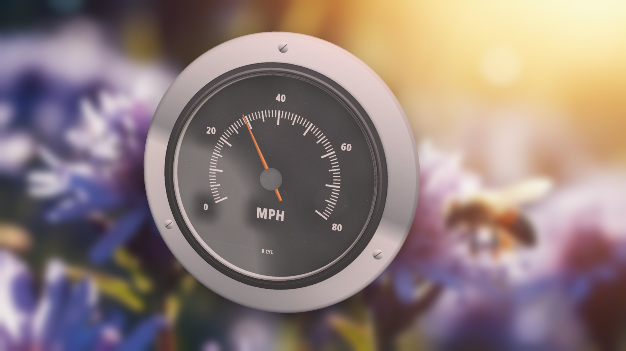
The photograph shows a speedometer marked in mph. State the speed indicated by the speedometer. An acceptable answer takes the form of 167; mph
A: 30; mph
